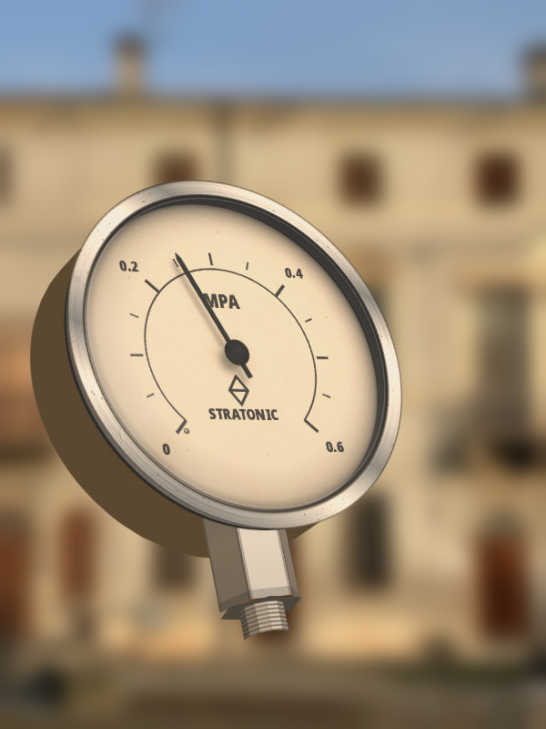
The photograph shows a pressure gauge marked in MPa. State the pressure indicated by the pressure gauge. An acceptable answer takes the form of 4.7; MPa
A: 0.25; MPa
